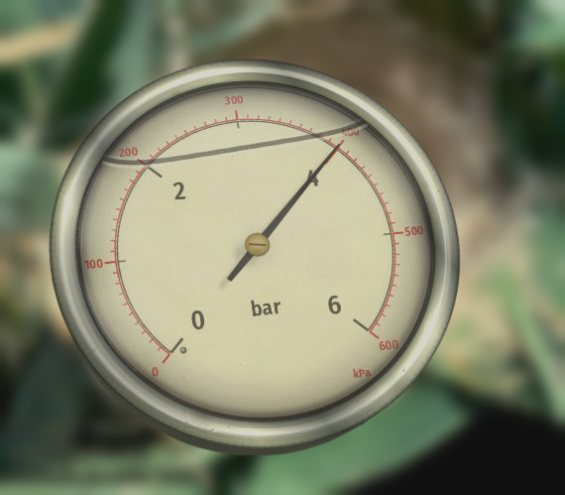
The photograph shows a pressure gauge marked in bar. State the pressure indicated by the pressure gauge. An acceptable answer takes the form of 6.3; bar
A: 4; bar
